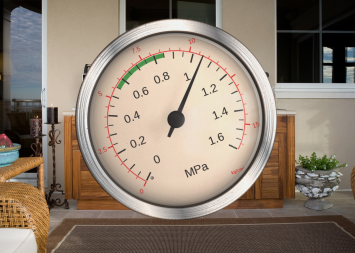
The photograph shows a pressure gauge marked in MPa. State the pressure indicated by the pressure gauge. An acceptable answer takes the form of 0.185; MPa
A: 1.05; MPa
